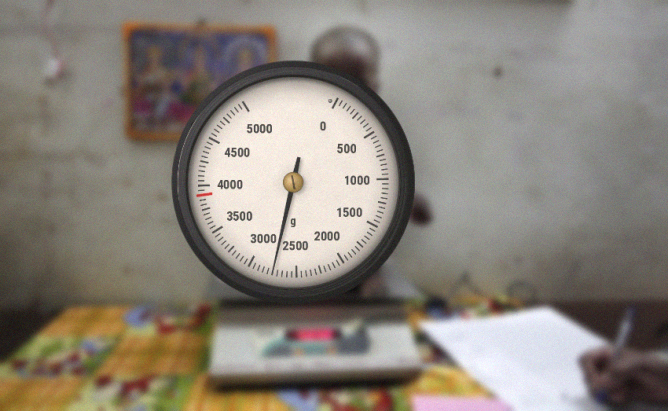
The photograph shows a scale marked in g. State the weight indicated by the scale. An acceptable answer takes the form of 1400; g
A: 2750; g
